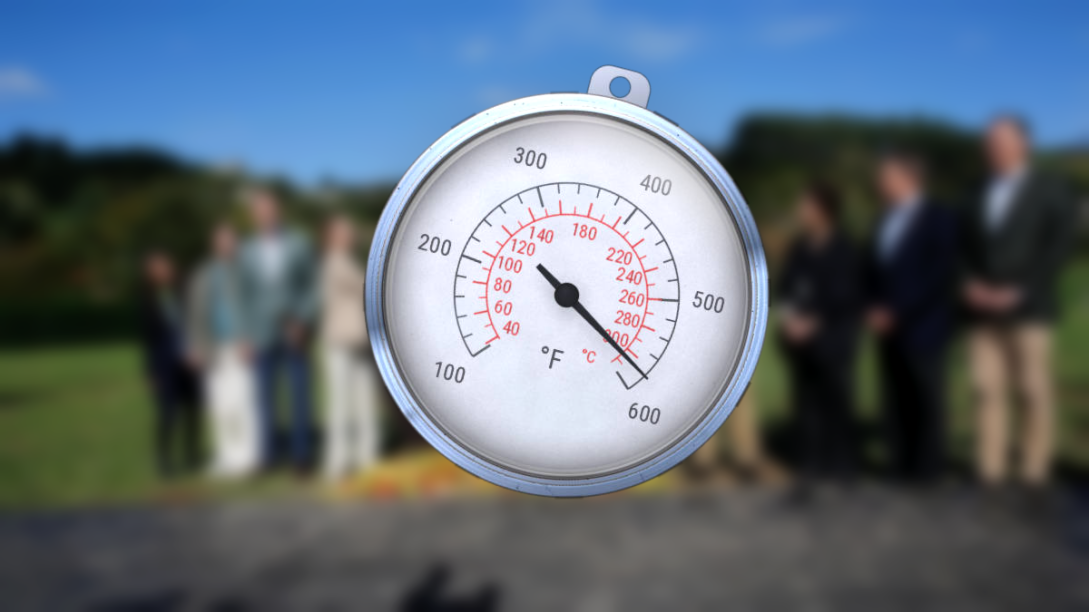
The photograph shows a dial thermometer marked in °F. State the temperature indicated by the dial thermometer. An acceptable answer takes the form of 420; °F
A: 580; °F
